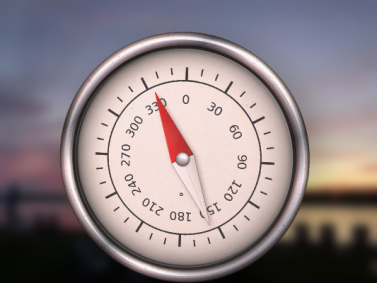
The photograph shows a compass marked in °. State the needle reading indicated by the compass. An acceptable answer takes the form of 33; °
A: 335; °
